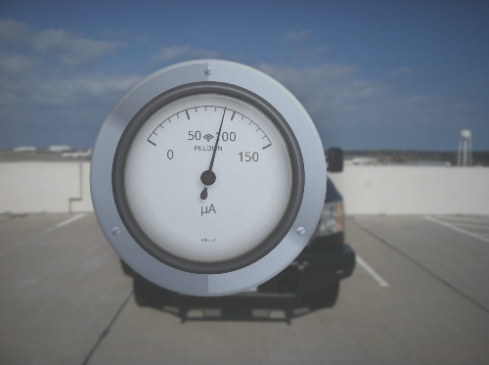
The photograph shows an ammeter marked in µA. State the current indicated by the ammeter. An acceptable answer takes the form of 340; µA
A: 90; µA
